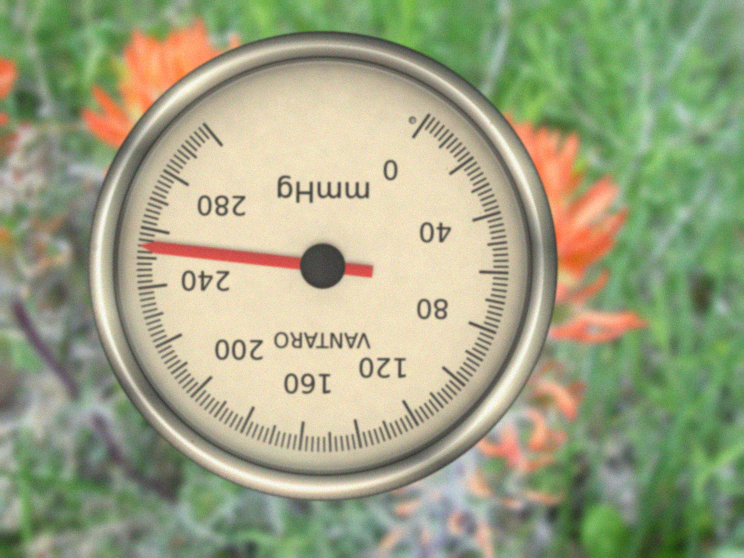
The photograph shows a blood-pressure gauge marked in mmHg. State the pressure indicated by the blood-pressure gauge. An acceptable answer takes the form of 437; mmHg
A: 254; mmHg
